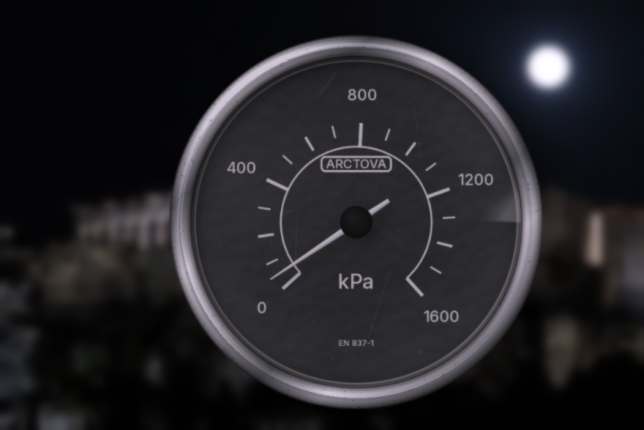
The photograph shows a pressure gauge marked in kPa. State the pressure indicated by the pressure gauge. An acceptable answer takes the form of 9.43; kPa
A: 50; kPa
